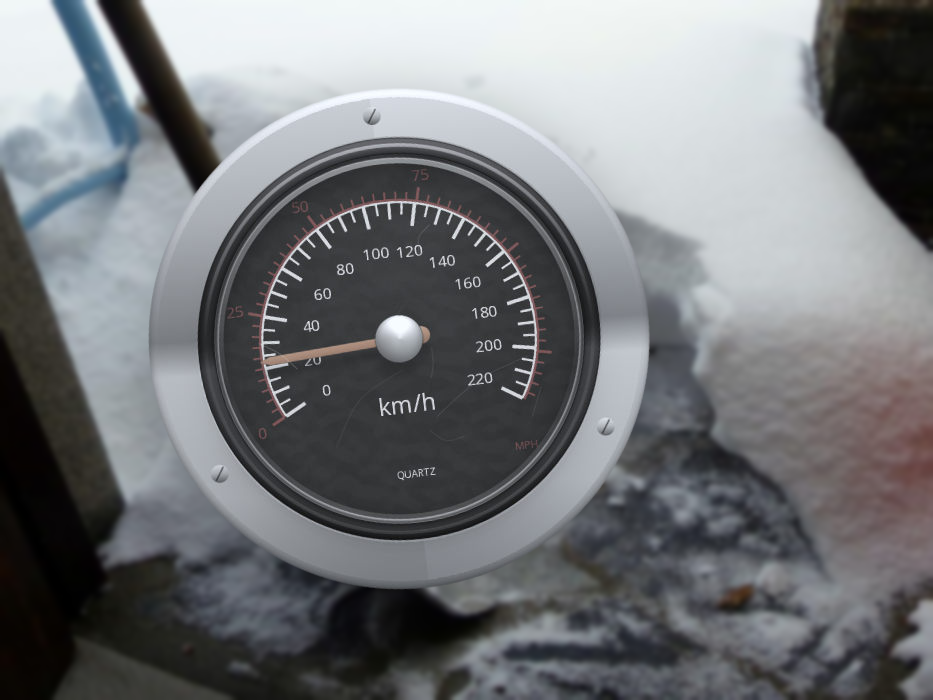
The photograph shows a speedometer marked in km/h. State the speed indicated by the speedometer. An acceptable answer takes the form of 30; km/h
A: 22.5; km/h
